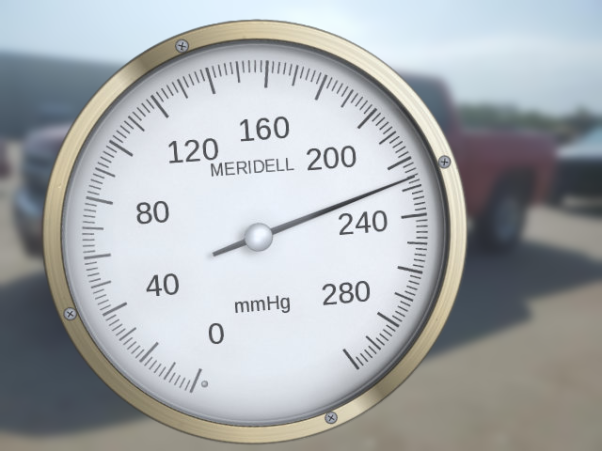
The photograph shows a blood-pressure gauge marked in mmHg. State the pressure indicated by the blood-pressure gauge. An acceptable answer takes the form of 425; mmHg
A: 226; mmHg
